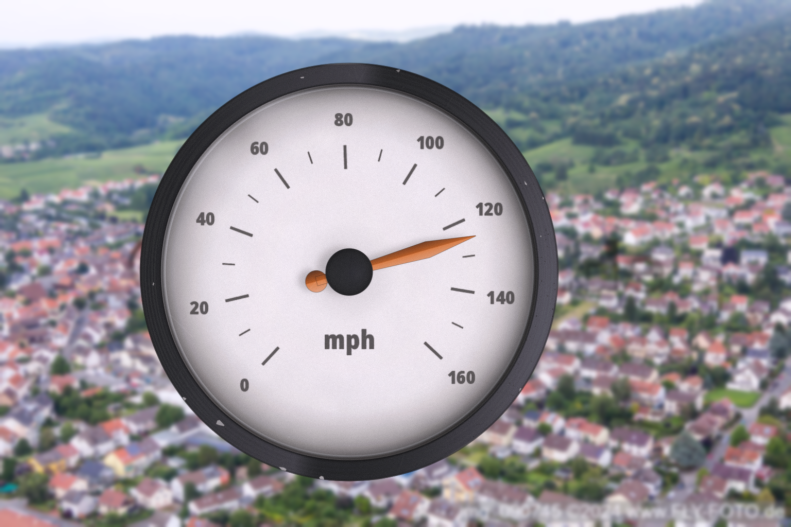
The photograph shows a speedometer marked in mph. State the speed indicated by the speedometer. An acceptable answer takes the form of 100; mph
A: 125; mph
